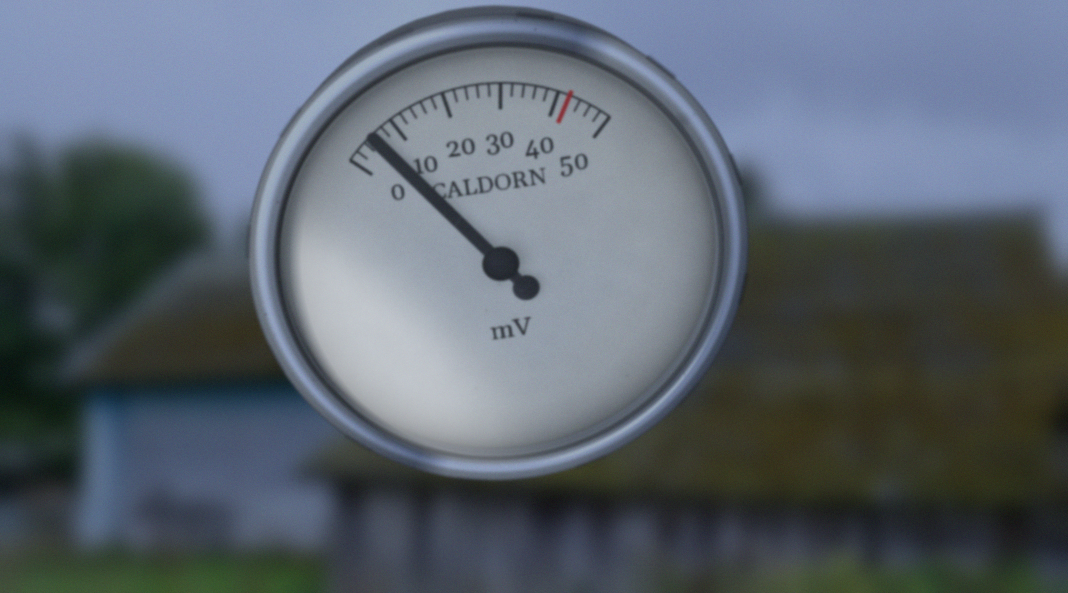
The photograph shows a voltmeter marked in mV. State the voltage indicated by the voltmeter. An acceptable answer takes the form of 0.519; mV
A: 6; mV
